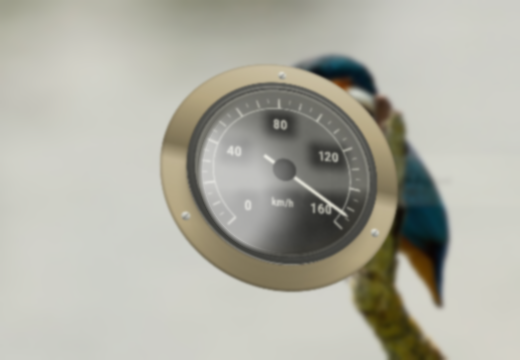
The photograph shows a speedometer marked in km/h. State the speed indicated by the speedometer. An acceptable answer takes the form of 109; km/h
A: 155; km/h
